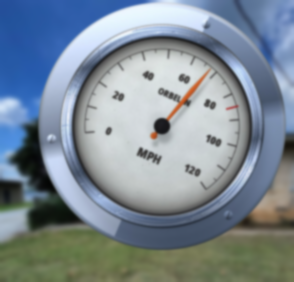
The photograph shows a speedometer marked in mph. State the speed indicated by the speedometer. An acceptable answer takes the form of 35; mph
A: 67.5; mph
